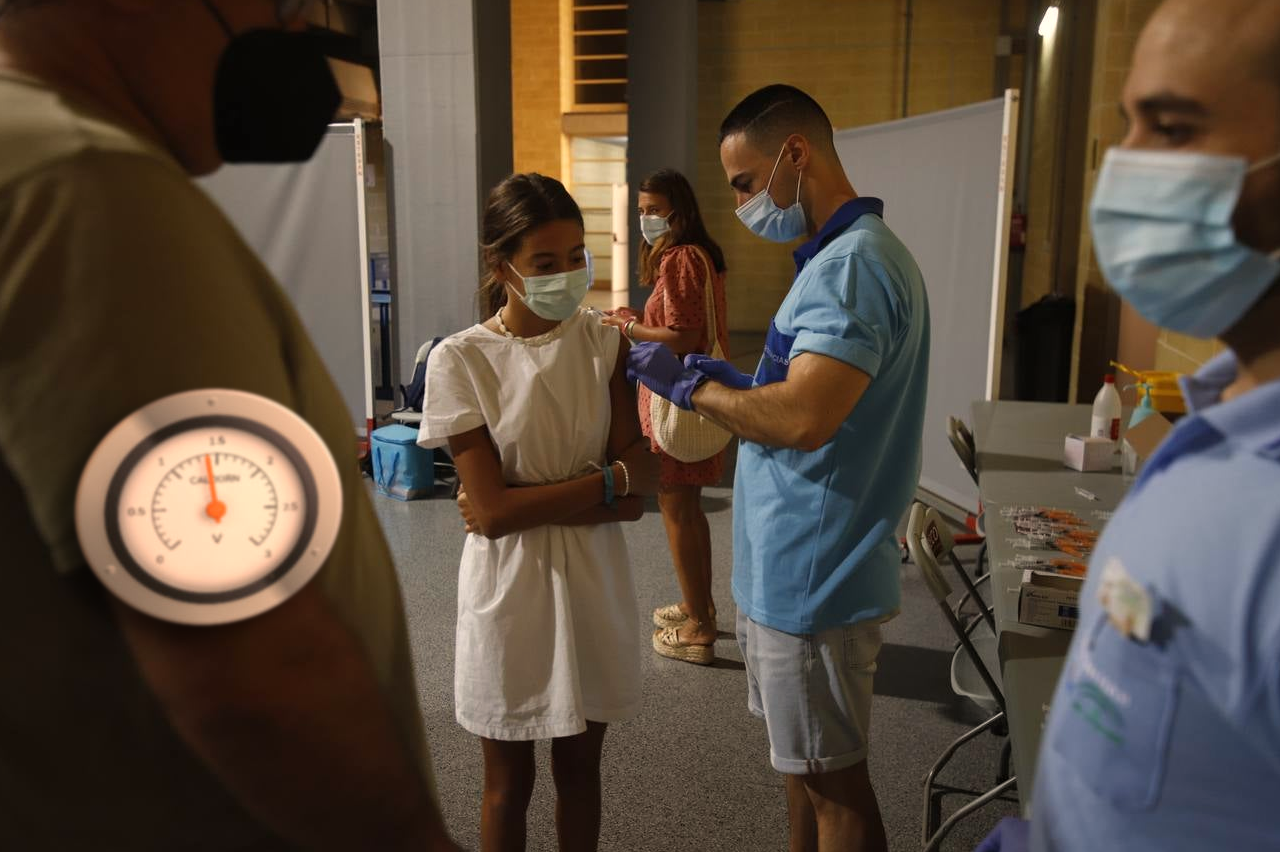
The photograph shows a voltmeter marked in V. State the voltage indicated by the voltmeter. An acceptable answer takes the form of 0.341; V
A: 1.4; V
